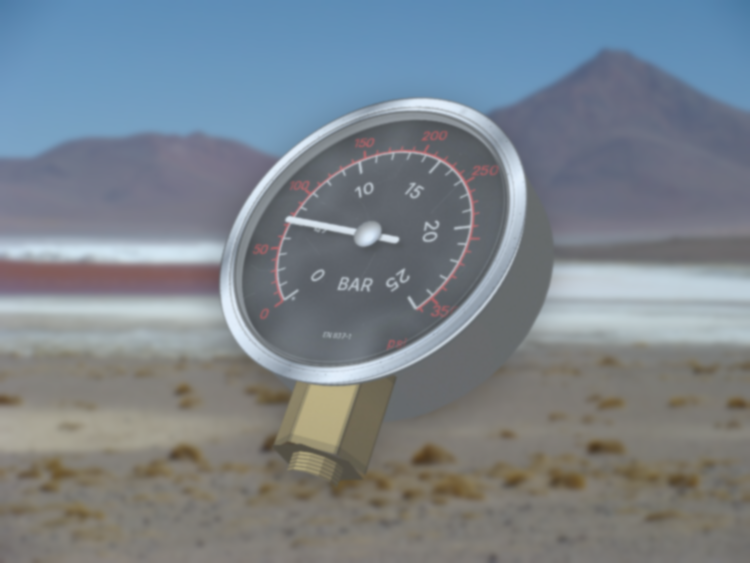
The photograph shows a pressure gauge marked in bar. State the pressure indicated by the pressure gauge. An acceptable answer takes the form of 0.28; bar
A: 5; bar
